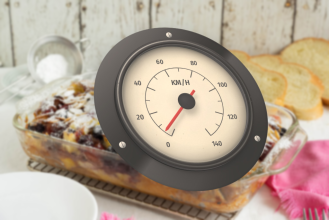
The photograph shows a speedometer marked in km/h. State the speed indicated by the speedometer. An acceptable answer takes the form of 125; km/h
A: 5; km/h
